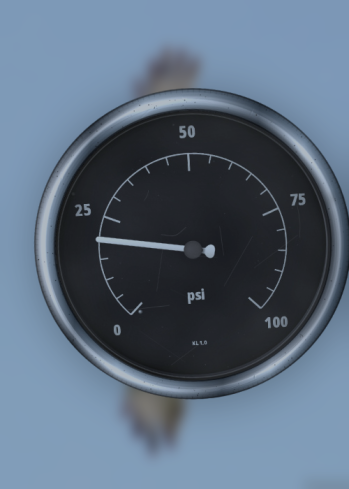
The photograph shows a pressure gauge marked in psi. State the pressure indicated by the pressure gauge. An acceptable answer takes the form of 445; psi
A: 20; psi
